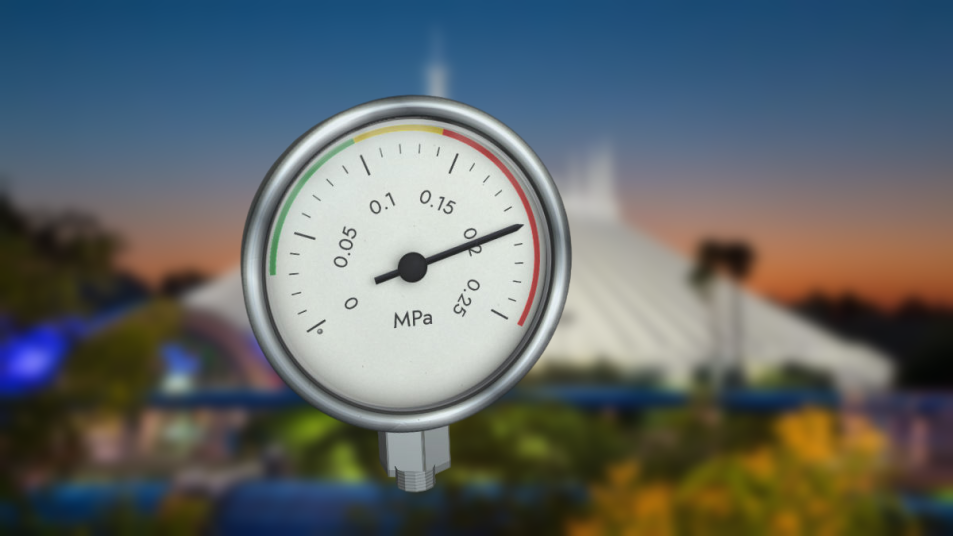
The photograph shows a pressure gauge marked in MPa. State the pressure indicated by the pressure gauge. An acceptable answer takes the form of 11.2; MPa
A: 0.2; MPa
